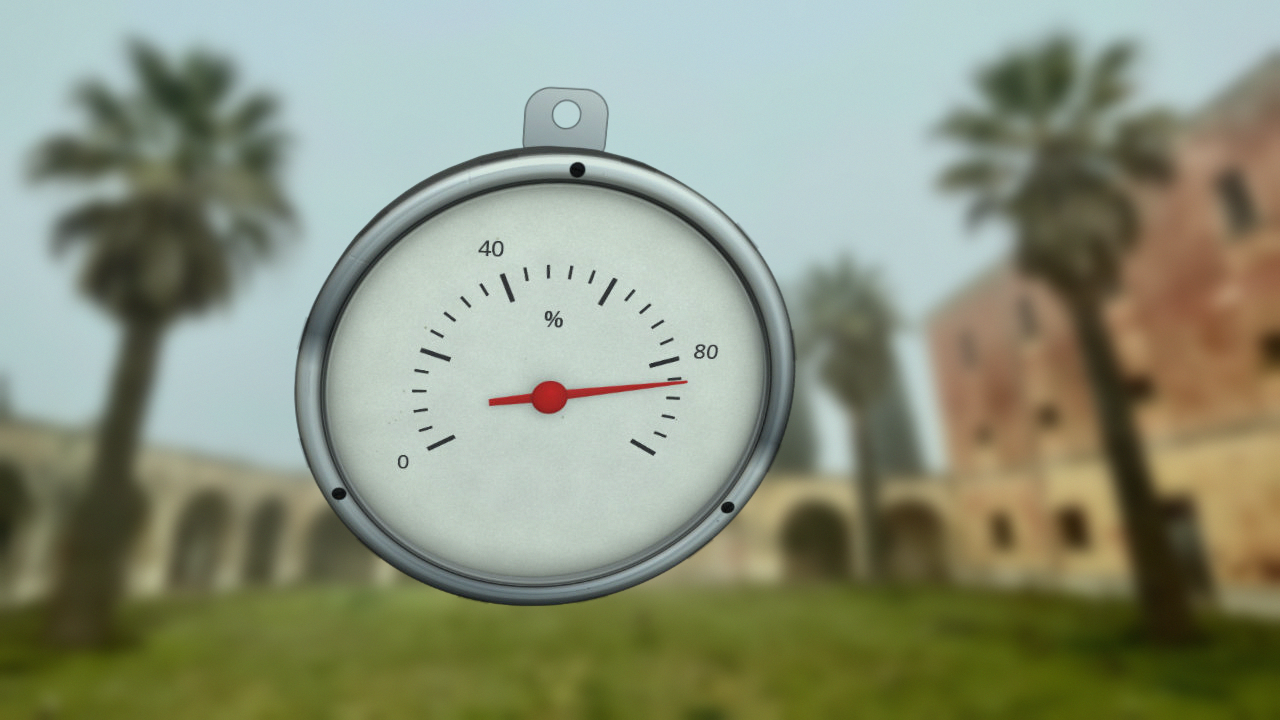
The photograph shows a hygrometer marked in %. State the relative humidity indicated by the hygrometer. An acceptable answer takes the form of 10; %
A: 84; %
